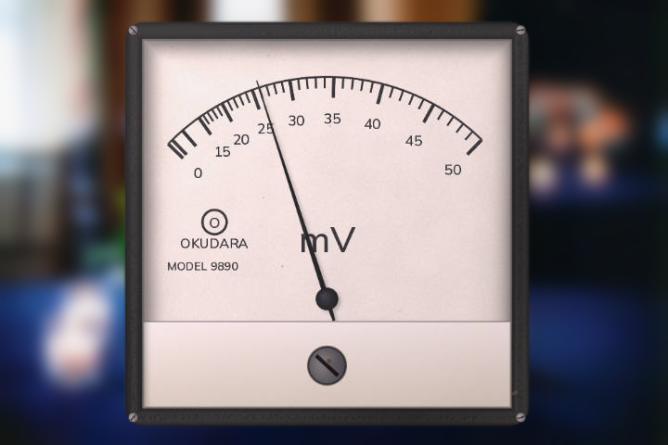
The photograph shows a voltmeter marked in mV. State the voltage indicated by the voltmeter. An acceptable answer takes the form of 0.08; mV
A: 26; mV
